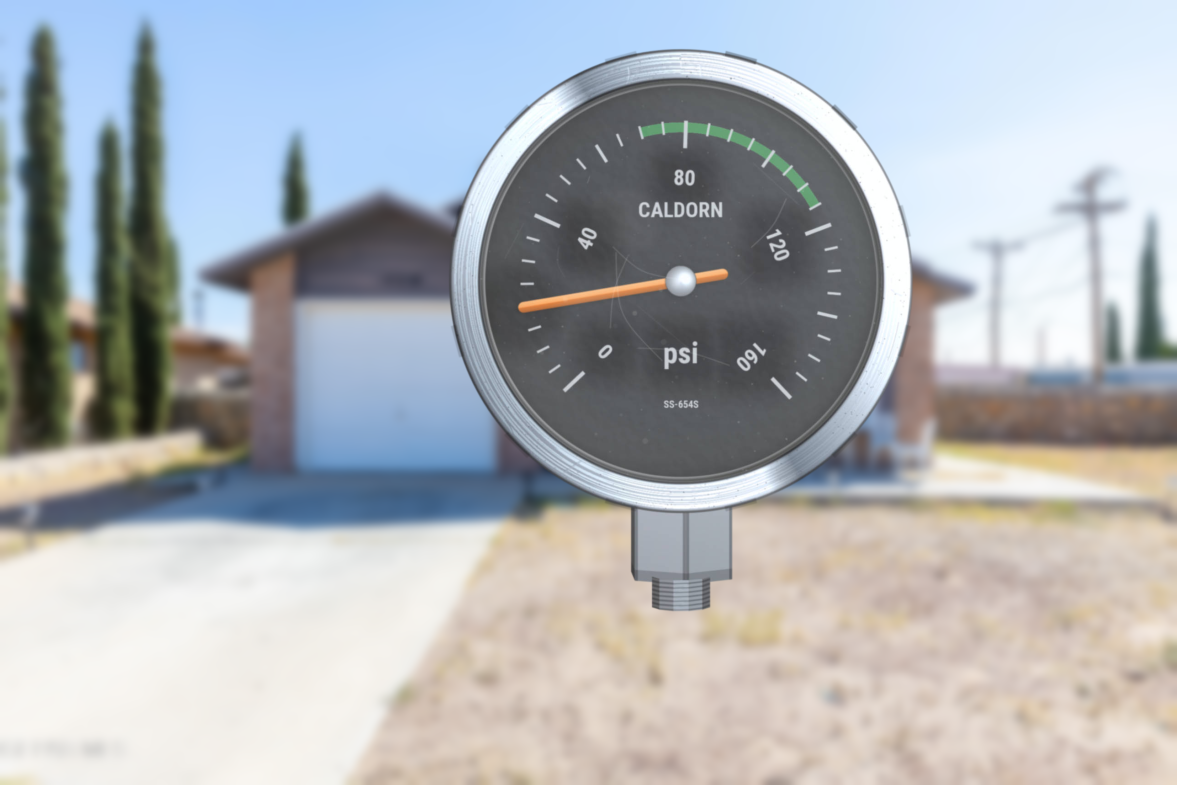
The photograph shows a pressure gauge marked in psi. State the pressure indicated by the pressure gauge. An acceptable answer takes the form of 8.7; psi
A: 20; psi
